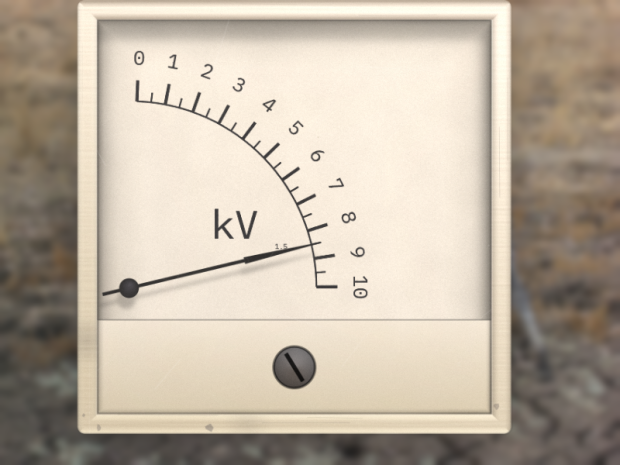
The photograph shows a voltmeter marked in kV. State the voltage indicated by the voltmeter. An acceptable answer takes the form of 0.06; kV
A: 8.5; kV
